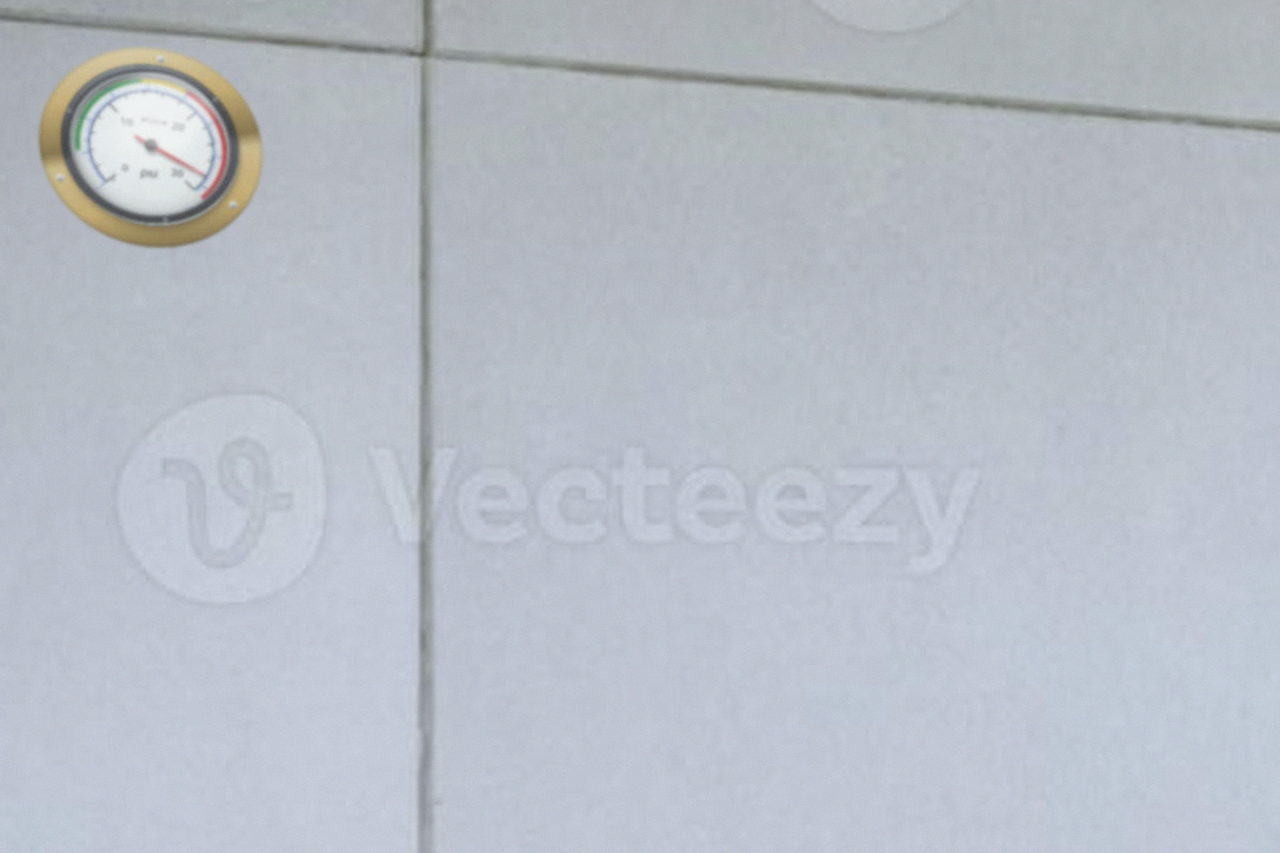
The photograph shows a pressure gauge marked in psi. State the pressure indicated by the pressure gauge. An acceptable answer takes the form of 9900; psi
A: 28; psi
